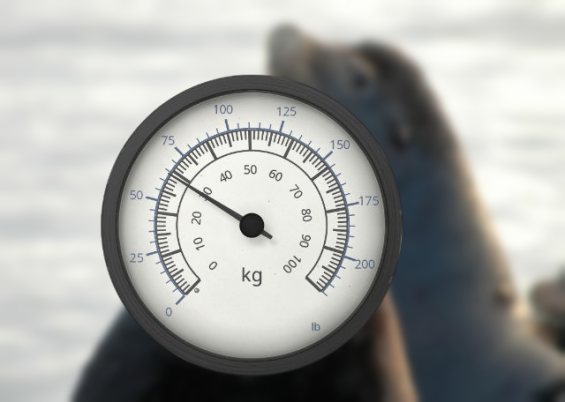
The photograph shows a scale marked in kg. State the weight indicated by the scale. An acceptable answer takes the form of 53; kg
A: 29; kg
